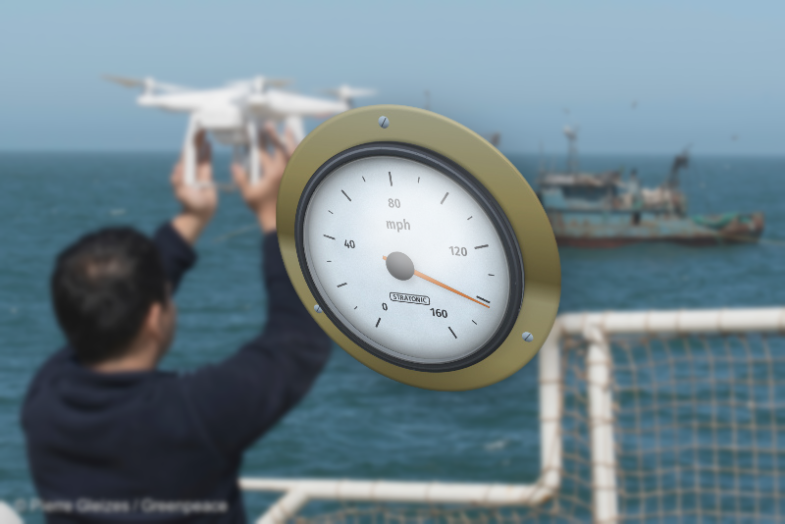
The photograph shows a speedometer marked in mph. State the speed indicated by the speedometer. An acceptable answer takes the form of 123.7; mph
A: 140; mph
